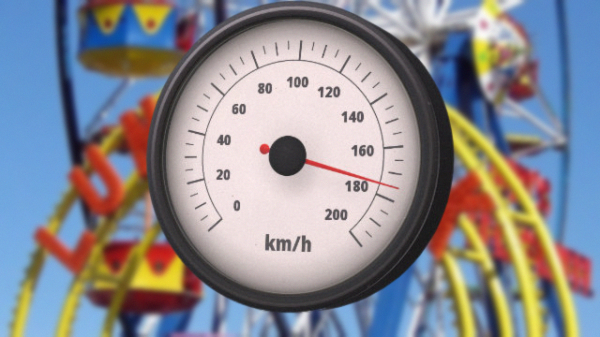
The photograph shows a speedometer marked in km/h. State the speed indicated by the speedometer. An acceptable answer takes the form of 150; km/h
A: 175; km/h
